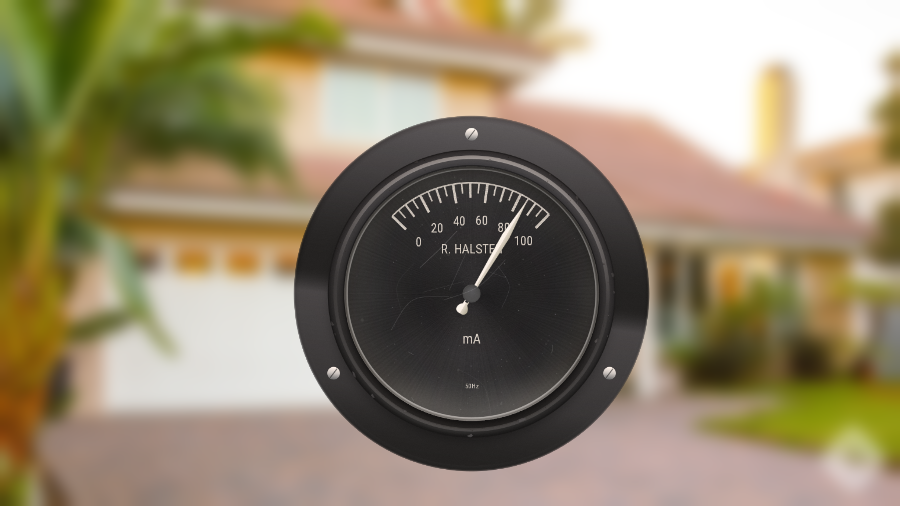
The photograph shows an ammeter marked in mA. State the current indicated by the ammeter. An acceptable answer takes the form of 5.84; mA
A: 85; mA
